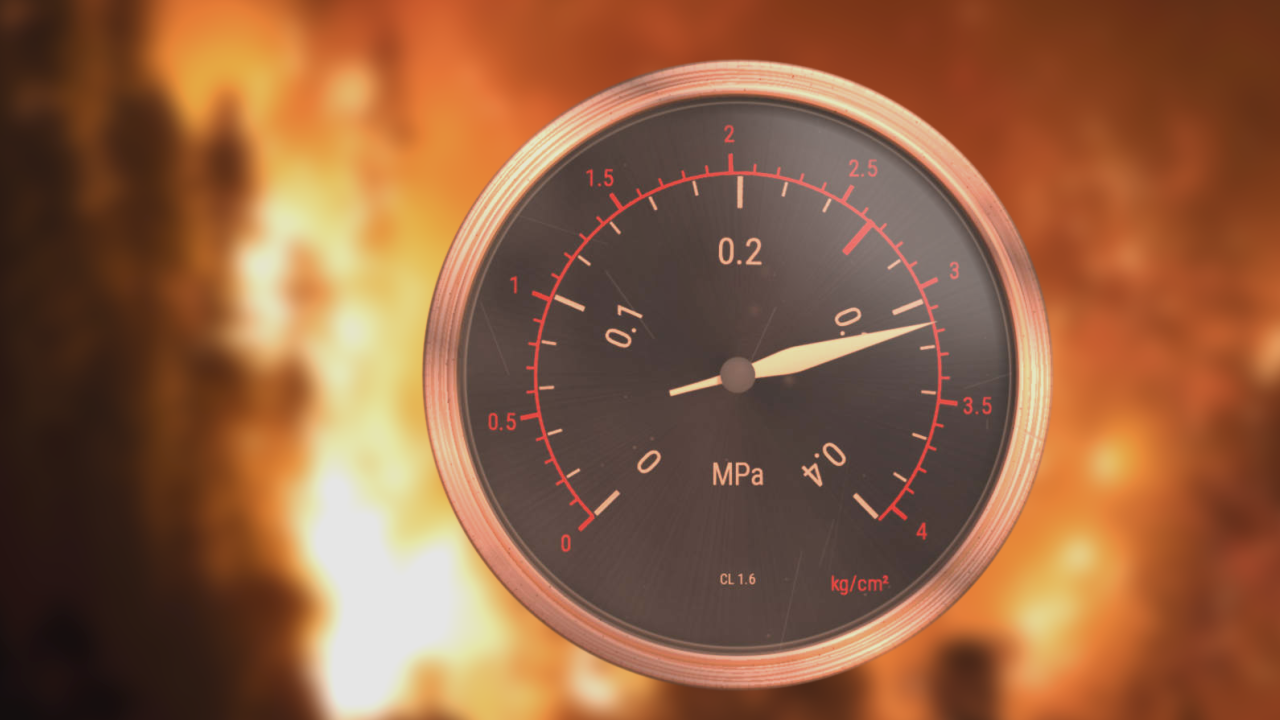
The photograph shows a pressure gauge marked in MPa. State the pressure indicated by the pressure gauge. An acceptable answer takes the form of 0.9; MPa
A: 0.31; MPa
